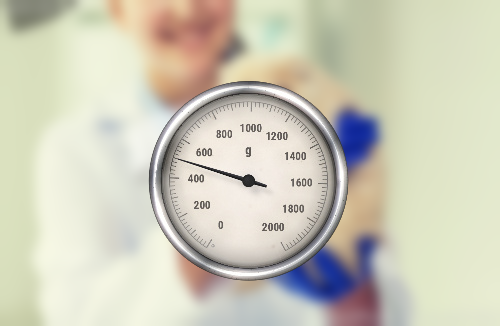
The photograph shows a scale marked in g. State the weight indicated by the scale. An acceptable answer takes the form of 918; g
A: 500; g
